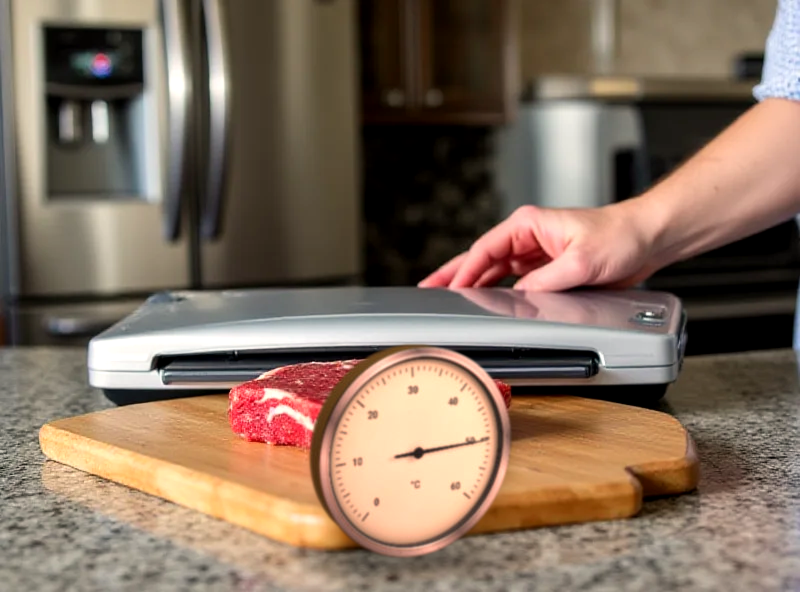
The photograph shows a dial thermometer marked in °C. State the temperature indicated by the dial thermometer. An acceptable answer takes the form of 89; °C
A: 50; °C
